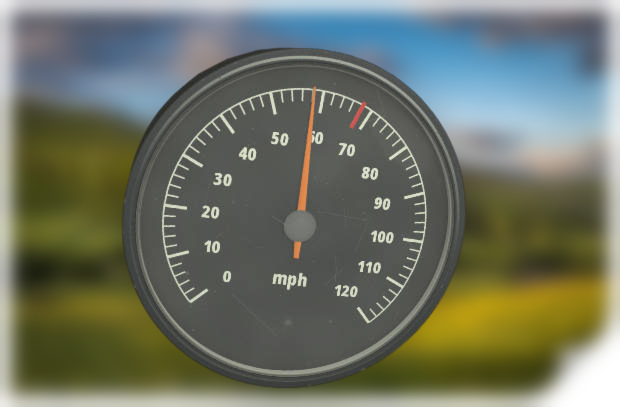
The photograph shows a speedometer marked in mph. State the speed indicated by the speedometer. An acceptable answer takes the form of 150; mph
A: 58; mph
